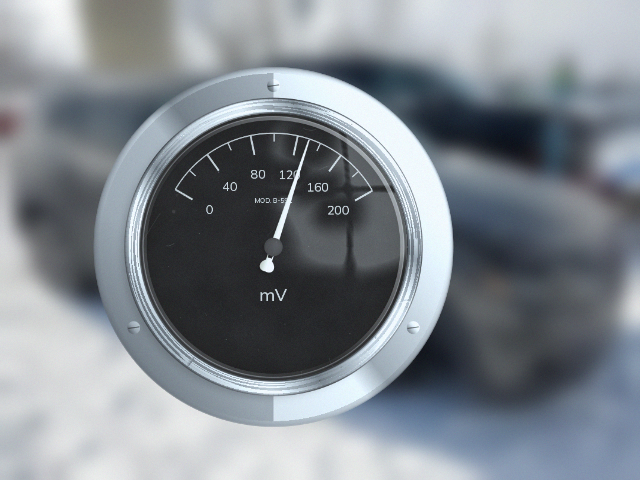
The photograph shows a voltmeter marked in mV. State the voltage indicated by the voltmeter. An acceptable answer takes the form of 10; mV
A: 130; mV
